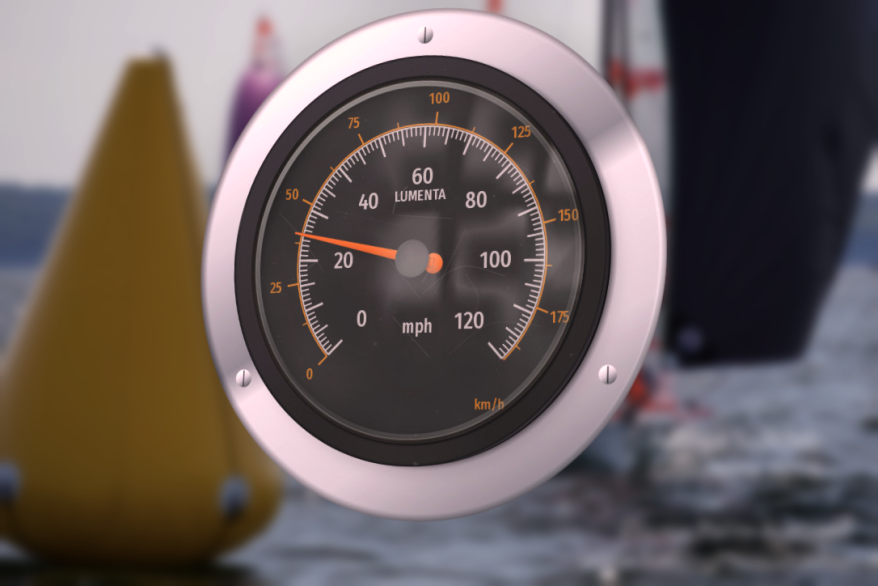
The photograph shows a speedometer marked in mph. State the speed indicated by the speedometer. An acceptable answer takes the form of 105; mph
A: 25; mph
